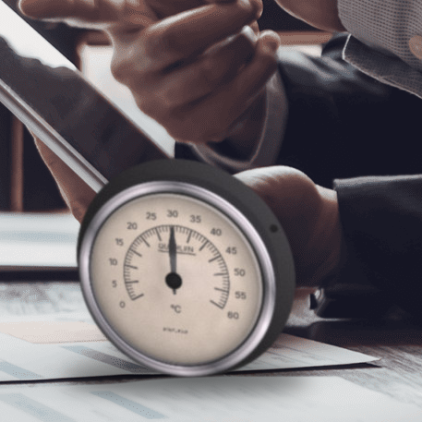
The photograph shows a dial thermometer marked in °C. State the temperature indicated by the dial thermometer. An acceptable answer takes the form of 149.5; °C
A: 30; °C
